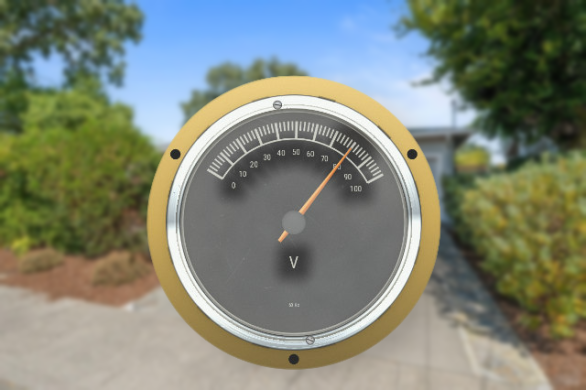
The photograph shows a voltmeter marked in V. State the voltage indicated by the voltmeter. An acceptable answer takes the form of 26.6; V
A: 80; V
